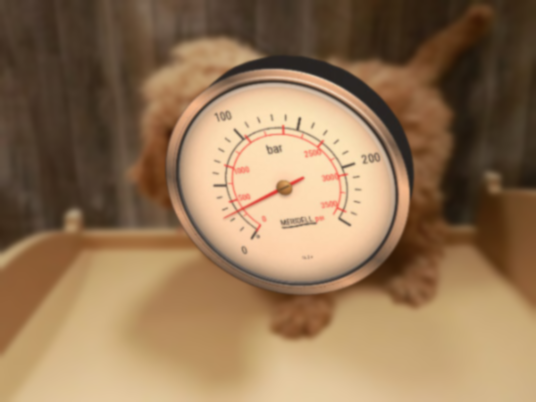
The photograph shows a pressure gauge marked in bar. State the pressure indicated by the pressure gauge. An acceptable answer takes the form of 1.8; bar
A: 25; bar
